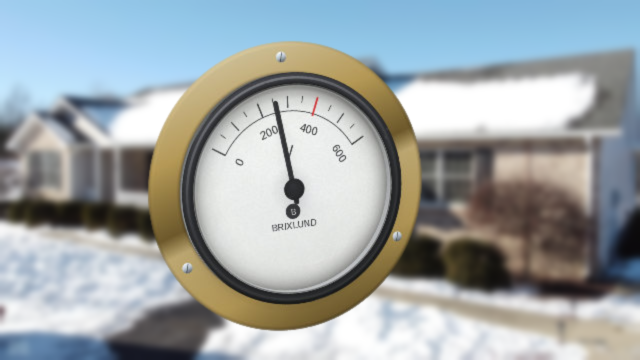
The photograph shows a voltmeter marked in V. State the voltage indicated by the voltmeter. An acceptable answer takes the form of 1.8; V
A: 250; V
